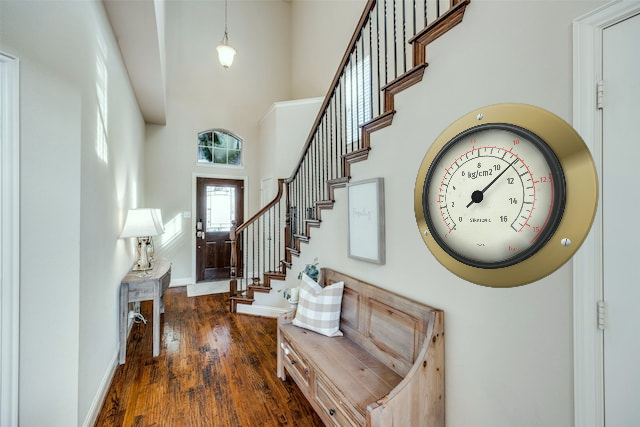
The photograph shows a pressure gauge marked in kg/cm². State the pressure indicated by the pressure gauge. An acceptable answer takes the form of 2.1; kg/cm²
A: 11; kg/cm²
